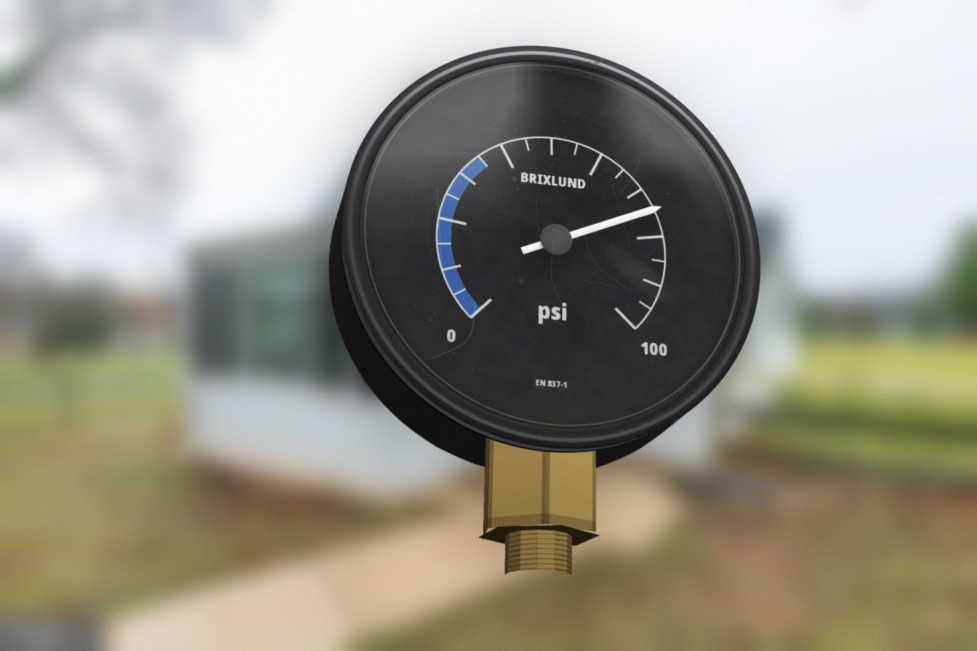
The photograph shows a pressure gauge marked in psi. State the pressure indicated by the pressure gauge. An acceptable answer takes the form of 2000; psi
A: 75; psi
